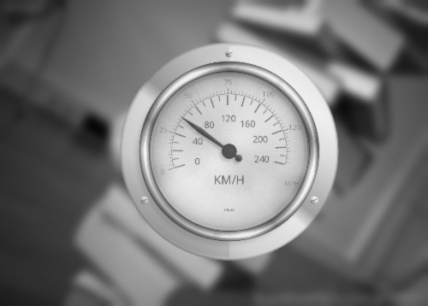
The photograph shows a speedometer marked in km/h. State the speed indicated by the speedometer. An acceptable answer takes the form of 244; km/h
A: 60; km/h
